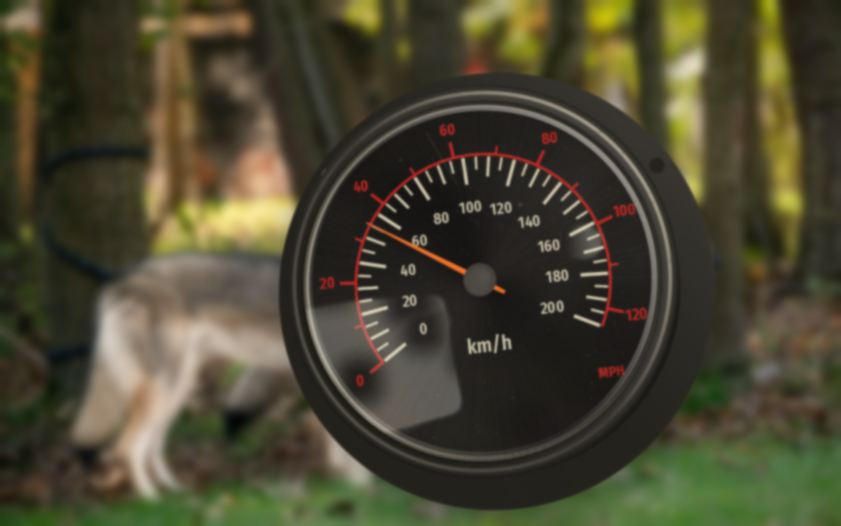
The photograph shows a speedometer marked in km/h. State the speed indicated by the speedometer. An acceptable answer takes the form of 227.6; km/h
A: 55; km/h
